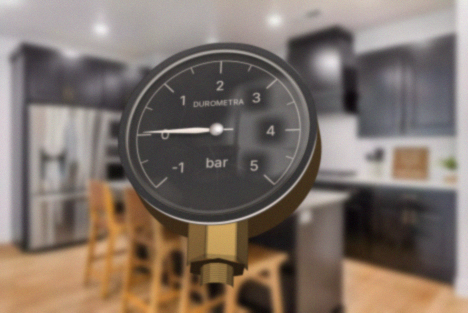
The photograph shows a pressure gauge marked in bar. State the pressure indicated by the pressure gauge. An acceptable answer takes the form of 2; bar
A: 0; bar
